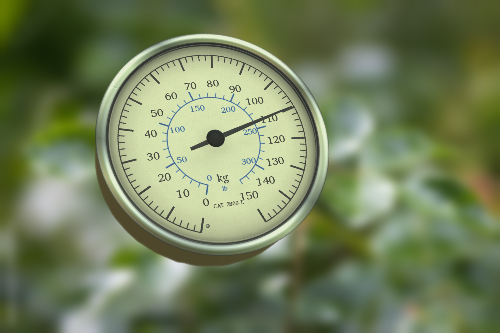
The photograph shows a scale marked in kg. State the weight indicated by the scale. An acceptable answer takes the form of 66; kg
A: 110; kg
